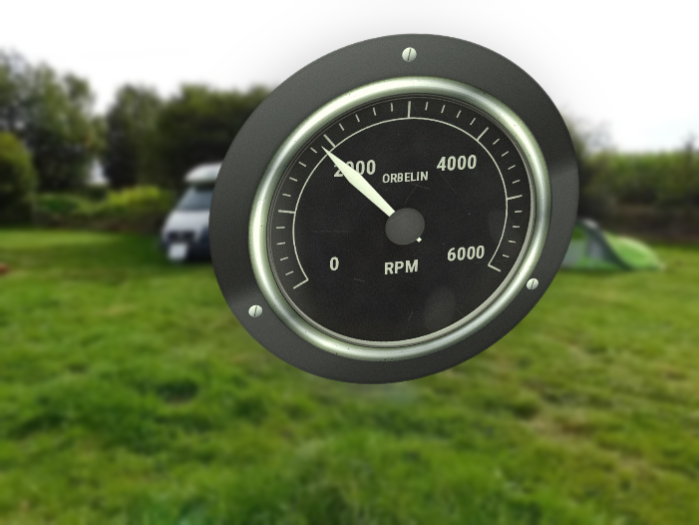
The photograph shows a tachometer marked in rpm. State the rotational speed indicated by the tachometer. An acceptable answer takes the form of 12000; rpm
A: 1900; rpm
